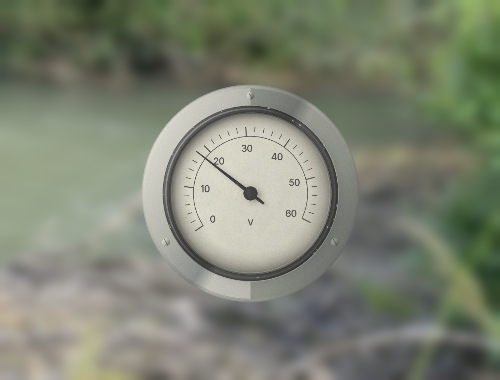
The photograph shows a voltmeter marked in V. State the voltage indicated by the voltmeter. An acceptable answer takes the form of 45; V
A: 18; V
